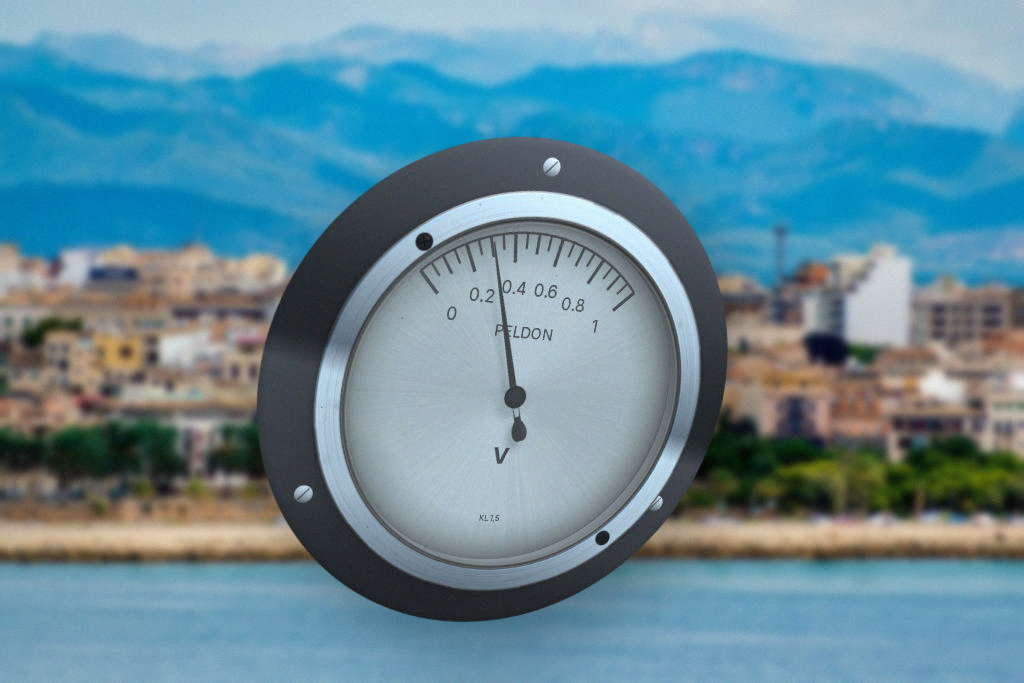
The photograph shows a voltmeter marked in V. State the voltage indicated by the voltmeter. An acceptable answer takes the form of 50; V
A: 0.3; V
